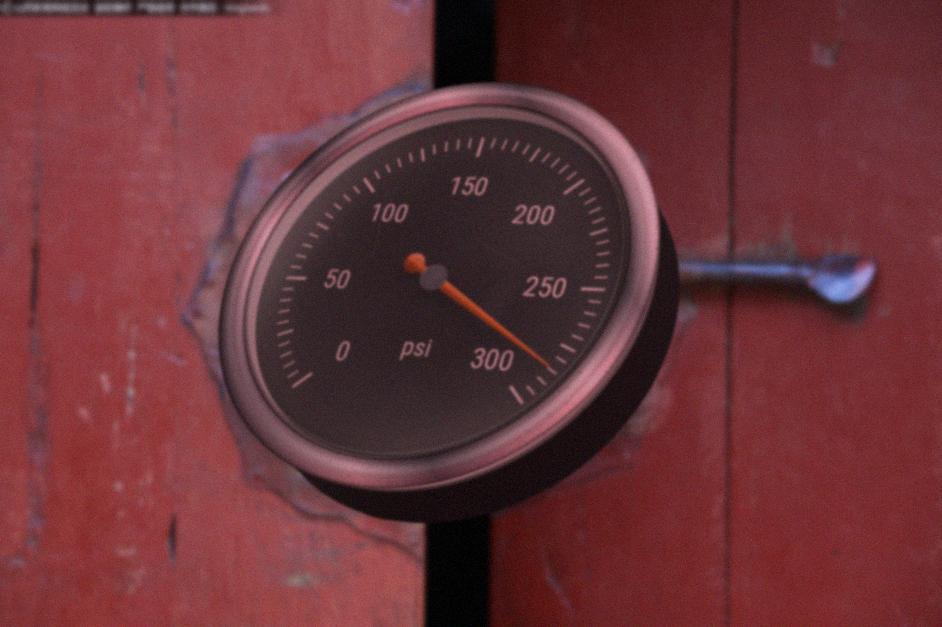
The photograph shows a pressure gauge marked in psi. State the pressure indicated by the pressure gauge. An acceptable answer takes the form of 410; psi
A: 285; psi
